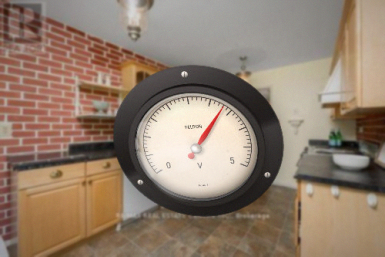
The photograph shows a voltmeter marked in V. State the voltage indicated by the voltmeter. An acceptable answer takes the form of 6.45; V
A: 3.3; V
